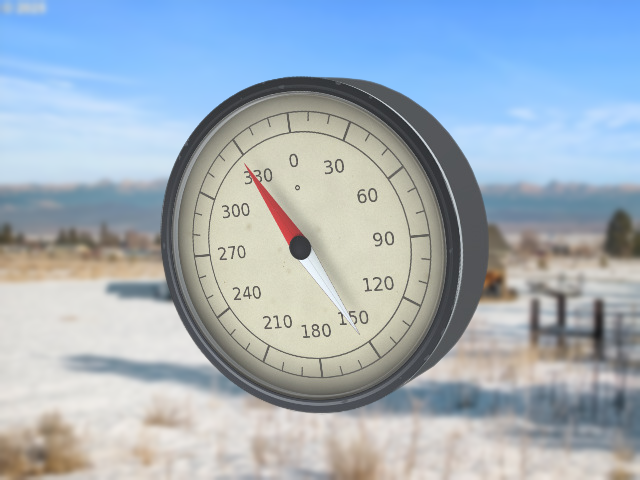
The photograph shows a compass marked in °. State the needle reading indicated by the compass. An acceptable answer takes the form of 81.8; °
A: 330; °
